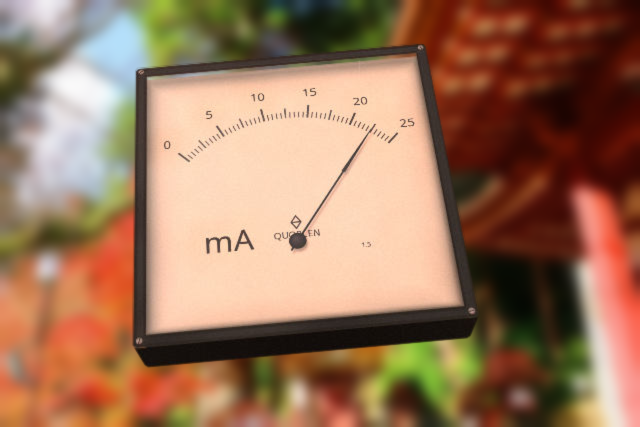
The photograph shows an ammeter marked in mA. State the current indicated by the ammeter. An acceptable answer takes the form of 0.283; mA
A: 22.5; mA
